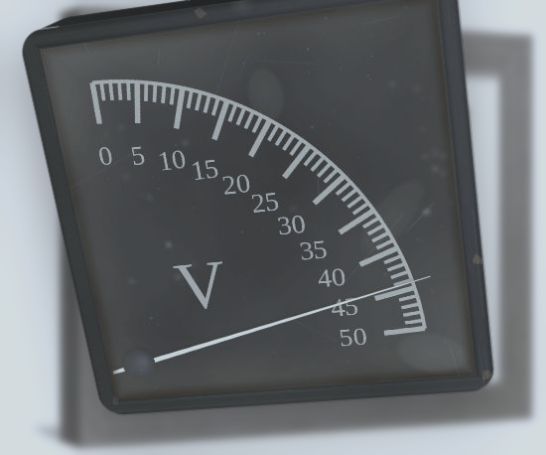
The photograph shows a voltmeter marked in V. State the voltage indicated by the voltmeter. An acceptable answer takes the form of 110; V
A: 44; V
